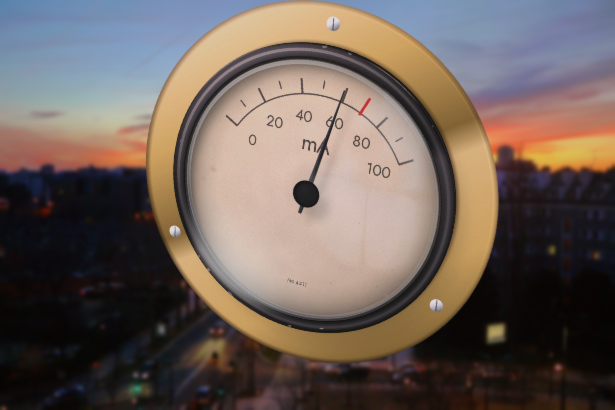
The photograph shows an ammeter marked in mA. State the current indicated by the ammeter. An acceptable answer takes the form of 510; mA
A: 60; mA
